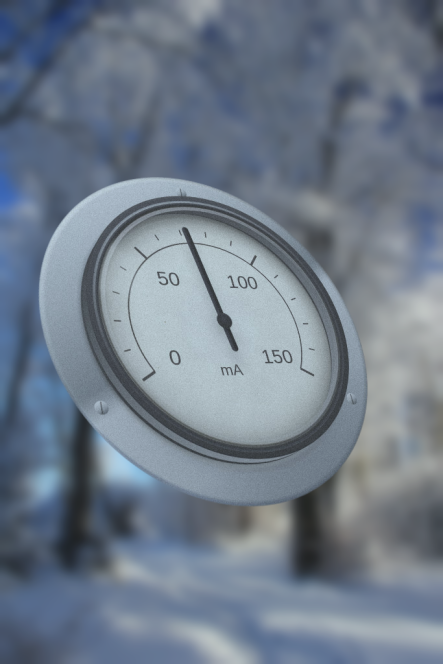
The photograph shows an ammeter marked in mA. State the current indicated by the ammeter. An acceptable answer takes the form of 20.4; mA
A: 70; mA
